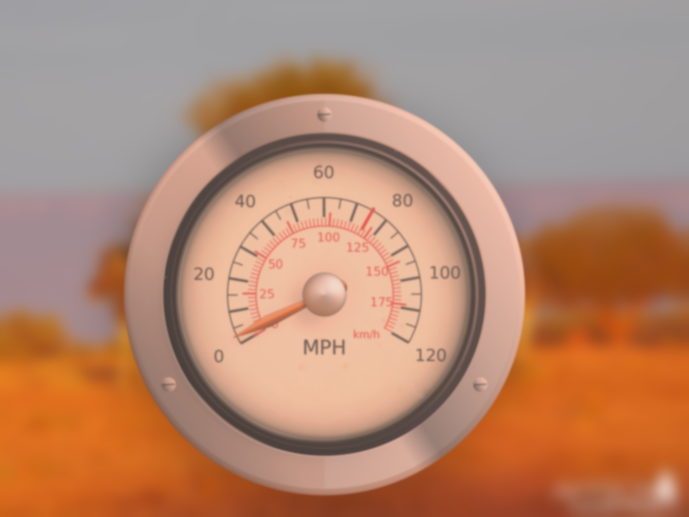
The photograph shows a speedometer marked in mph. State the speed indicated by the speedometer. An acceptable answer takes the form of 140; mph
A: 2.5; mph
